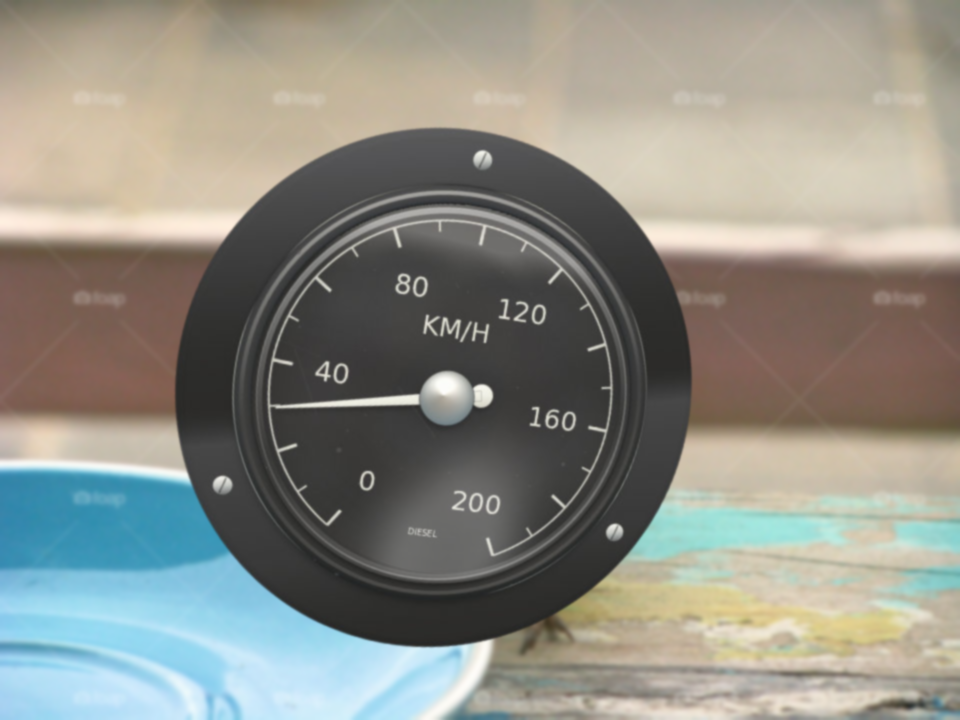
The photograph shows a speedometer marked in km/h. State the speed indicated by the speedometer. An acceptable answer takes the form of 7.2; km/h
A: 30; km/h
